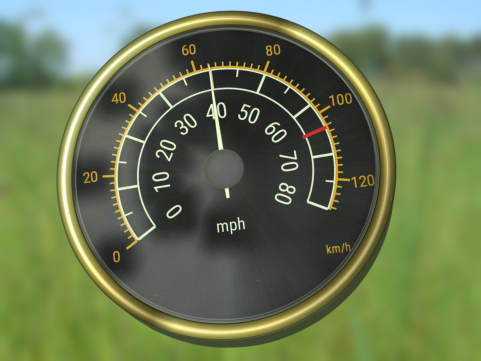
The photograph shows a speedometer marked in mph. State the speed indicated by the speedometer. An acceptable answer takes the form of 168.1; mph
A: 40; mph
